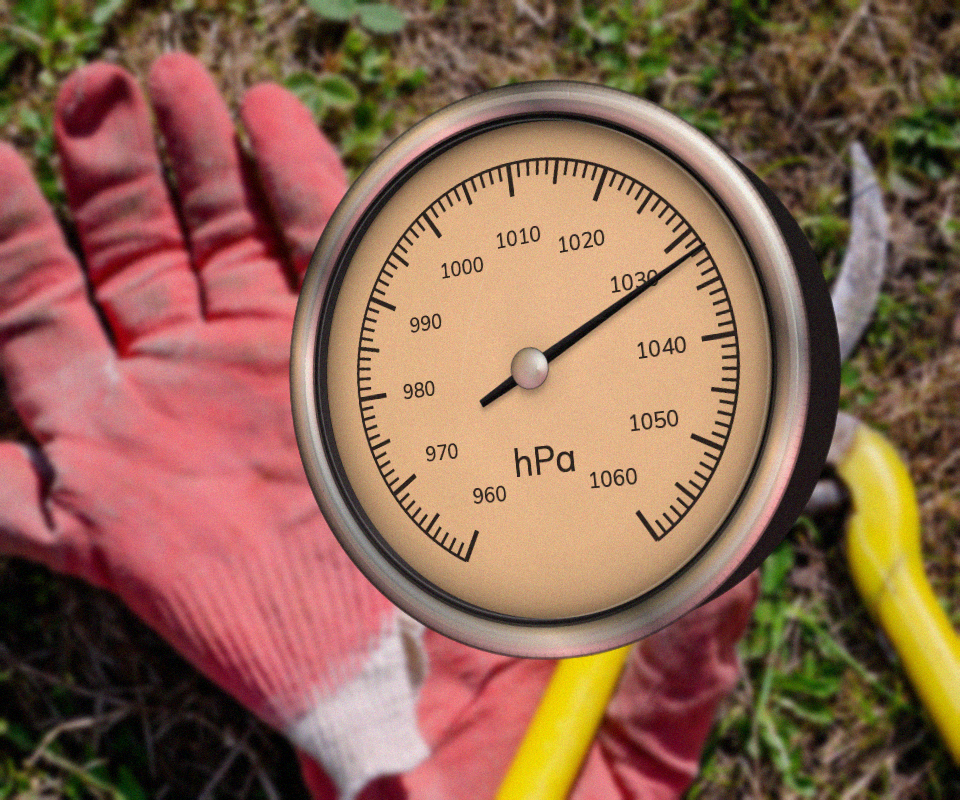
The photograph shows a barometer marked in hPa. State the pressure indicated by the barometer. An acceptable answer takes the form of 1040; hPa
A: 1032; hPa
